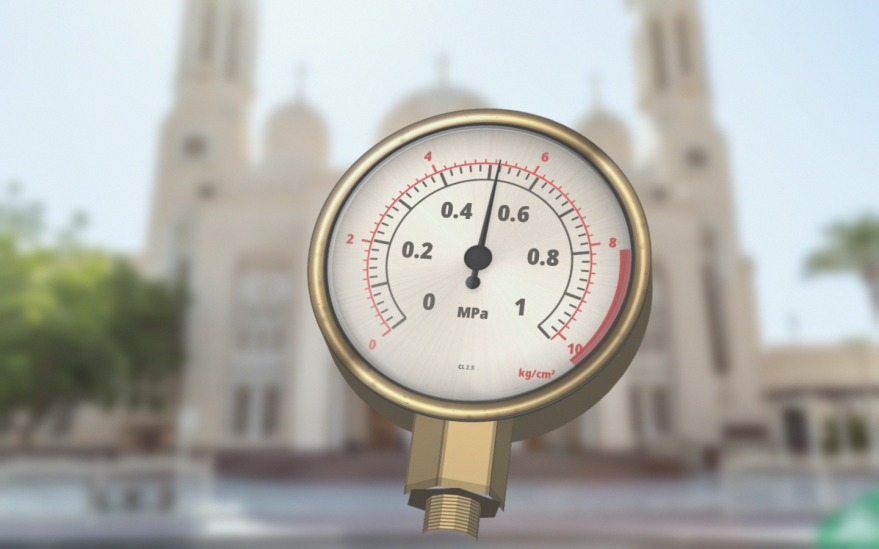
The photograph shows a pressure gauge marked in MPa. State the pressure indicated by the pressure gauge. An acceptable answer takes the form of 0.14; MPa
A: 0.52; MPa
